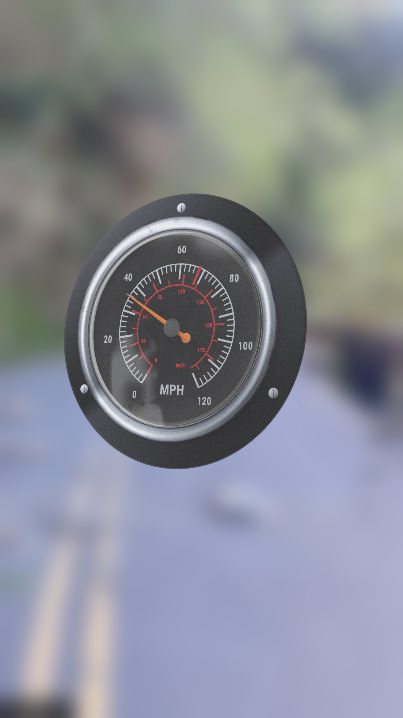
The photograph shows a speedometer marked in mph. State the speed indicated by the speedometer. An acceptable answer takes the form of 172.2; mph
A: 36; mph
